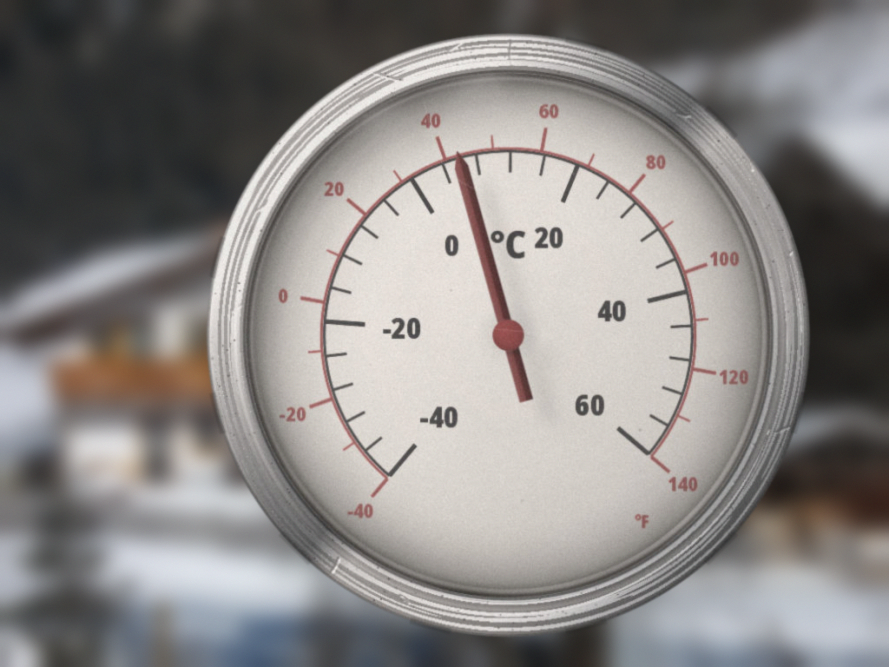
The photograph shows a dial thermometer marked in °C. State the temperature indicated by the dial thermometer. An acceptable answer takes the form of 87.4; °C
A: 6; °C
